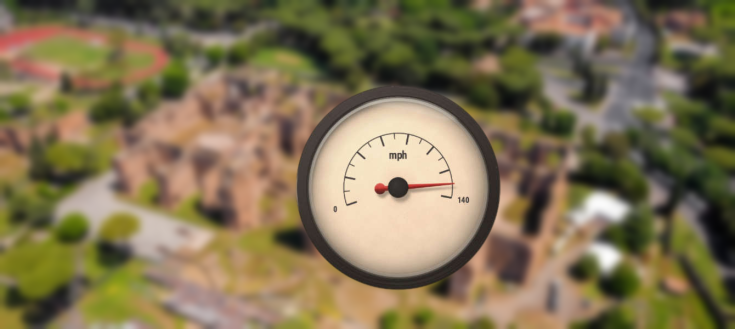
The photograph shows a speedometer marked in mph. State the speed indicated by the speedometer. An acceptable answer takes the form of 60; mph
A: 130; mph
